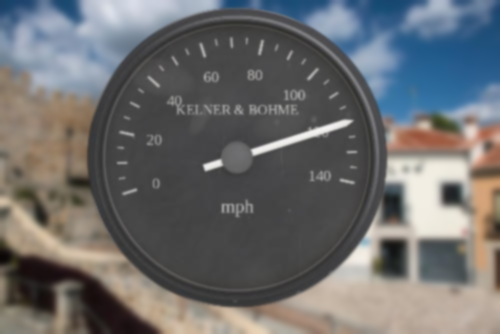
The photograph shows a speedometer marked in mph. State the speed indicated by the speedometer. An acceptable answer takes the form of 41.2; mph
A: 120; mph
